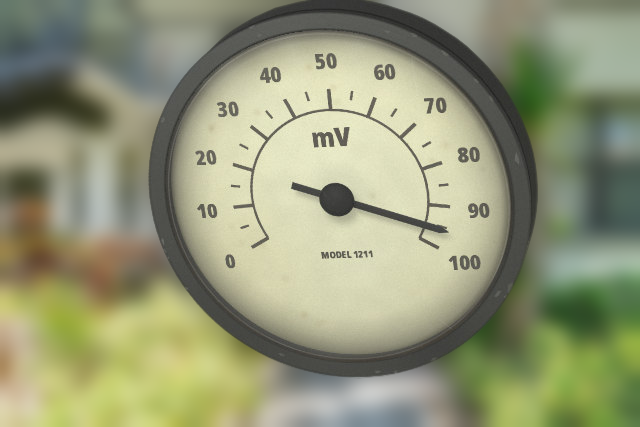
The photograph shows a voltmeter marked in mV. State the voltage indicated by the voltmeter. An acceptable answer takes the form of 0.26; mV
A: 95; mV
